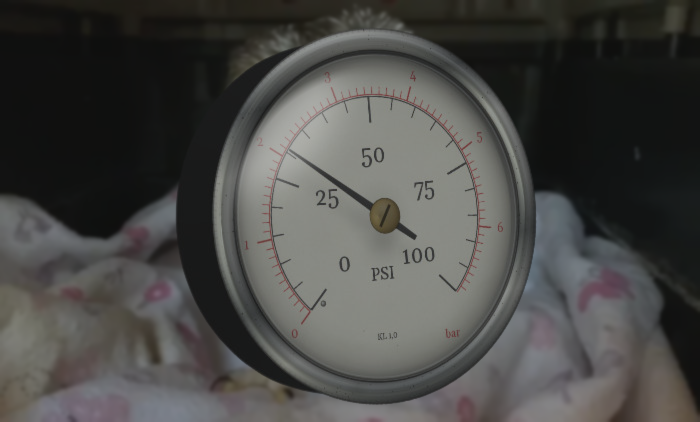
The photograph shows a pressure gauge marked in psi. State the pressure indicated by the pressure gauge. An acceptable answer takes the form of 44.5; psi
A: 30; psi
